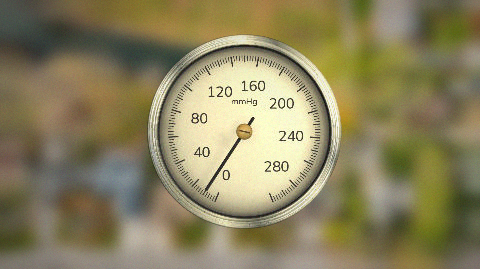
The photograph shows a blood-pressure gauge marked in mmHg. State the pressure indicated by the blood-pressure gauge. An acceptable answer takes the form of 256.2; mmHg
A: 10; mmHg
